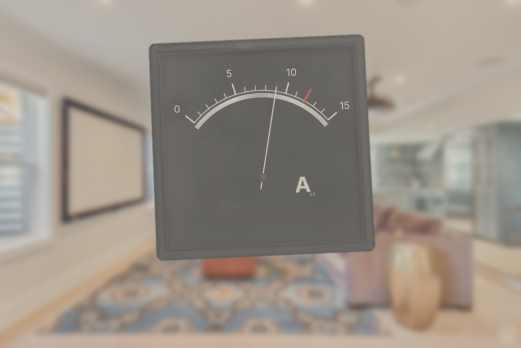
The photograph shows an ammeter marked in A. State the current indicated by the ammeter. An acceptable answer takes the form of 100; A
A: 9; A
